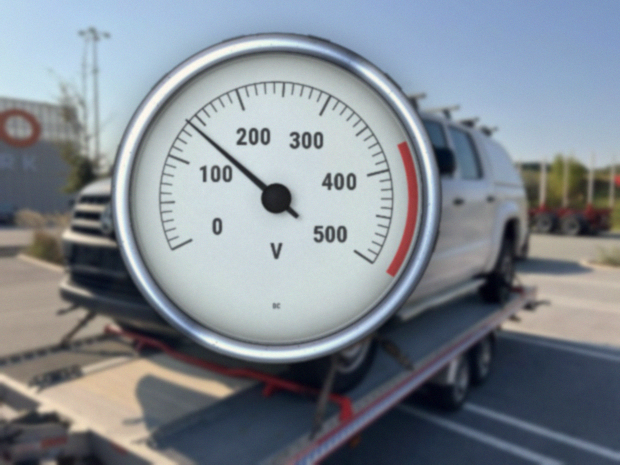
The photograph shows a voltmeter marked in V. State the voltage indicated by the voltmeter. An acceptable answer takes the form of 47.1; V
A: 140; V
